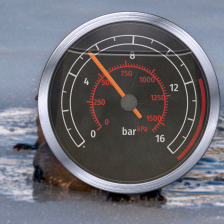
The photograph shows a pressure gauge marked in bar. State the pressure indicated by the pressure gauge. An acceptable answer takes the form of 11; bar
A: 5.5; bar
